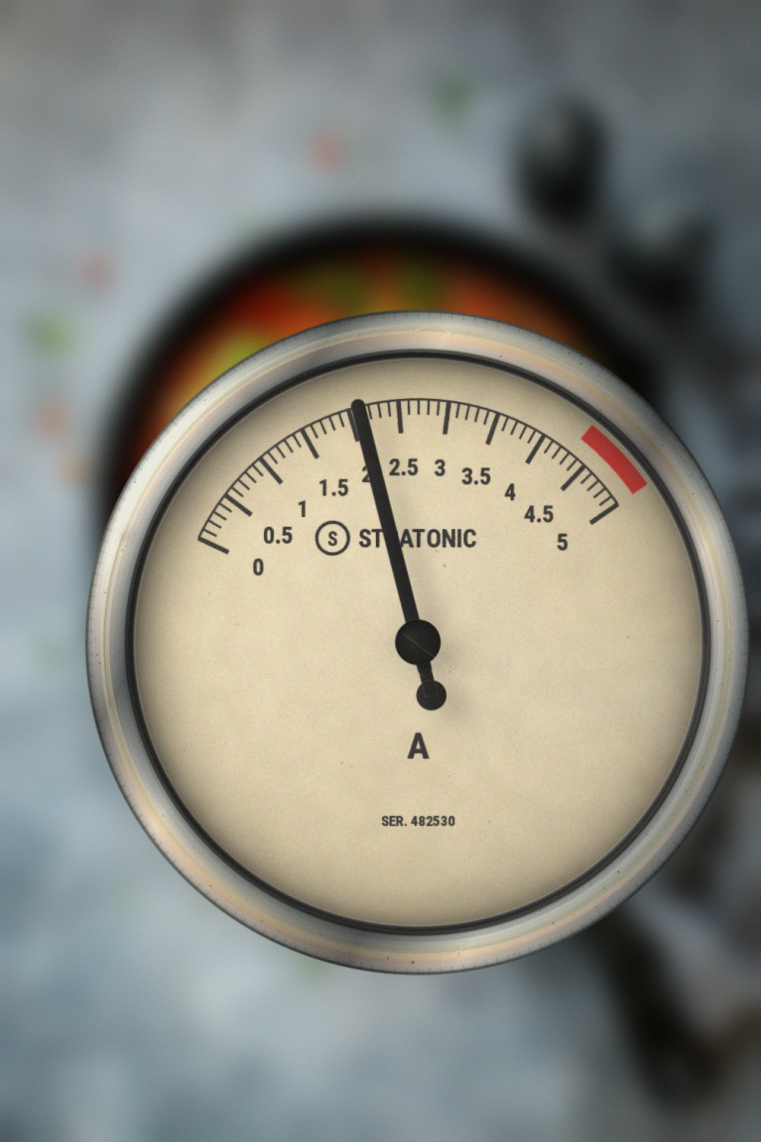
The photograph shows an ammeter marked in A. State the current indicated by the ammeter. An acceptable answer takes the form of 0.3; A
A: 2.1; A
